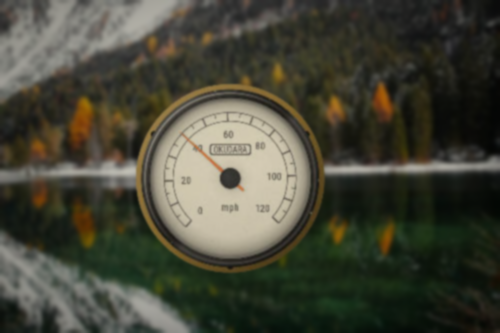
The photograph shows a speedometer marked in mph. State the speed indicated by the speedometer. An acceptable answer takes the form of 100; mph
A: 40; mph
